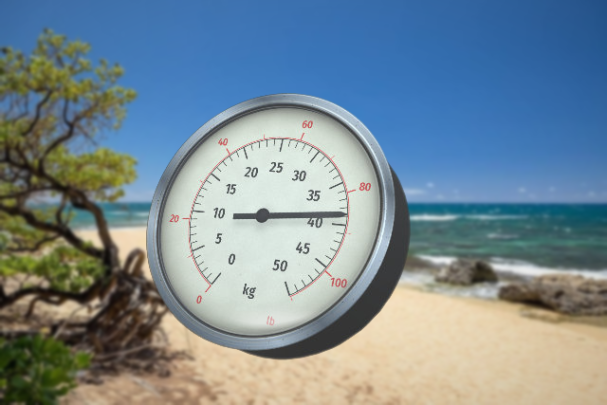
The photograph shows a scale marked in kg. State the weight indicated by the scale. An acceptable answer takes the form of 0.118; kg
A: 39; kg
